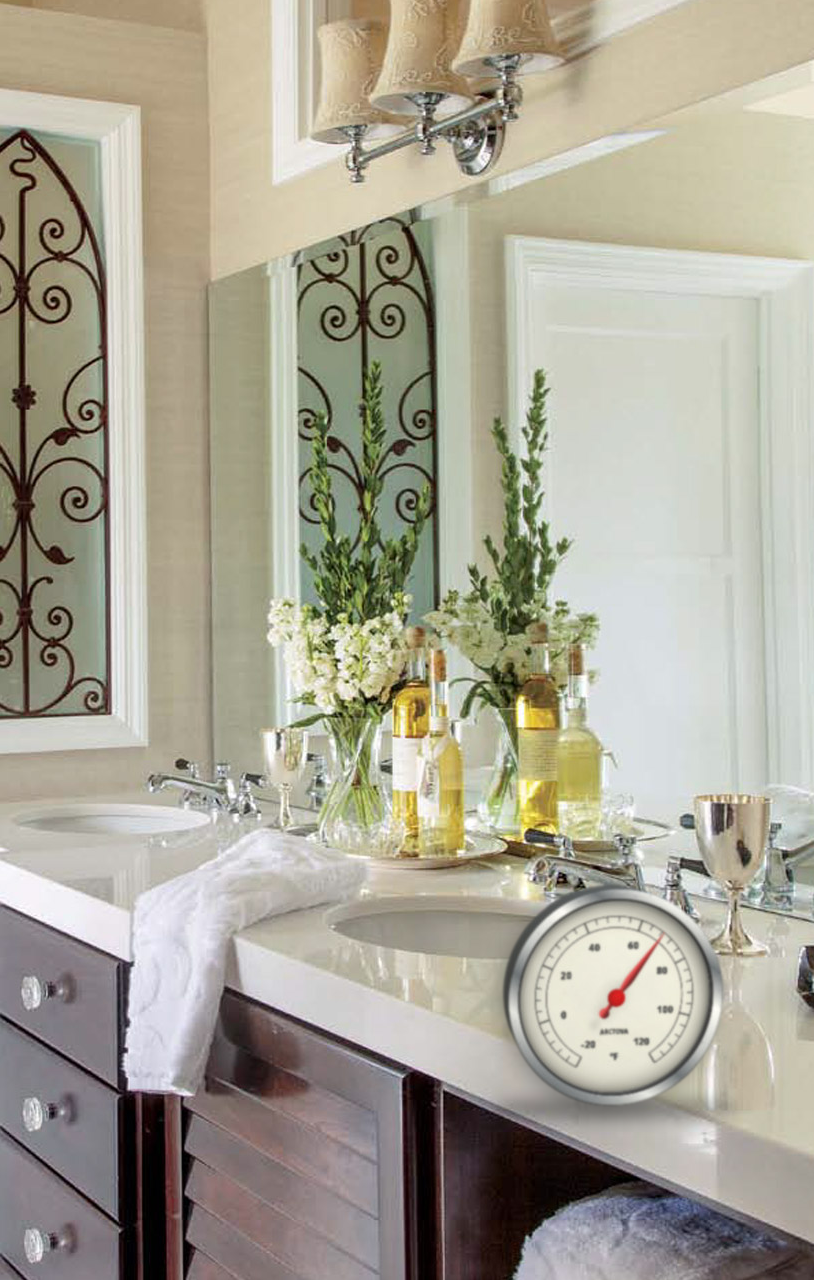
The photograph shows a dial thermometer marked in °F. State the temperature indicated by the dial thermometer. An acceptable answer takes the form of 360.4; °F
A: 68; °F
